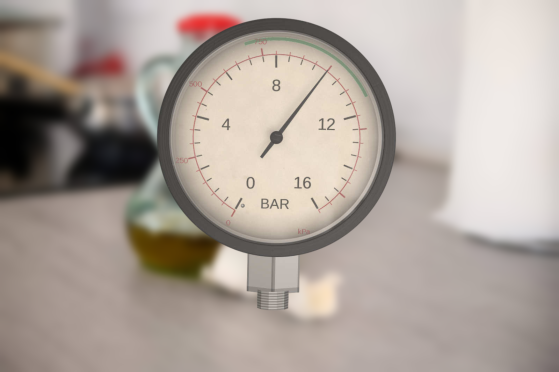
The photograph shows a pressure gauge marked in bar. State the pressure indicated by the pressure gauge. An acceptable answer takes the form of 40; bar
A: 10; bar
